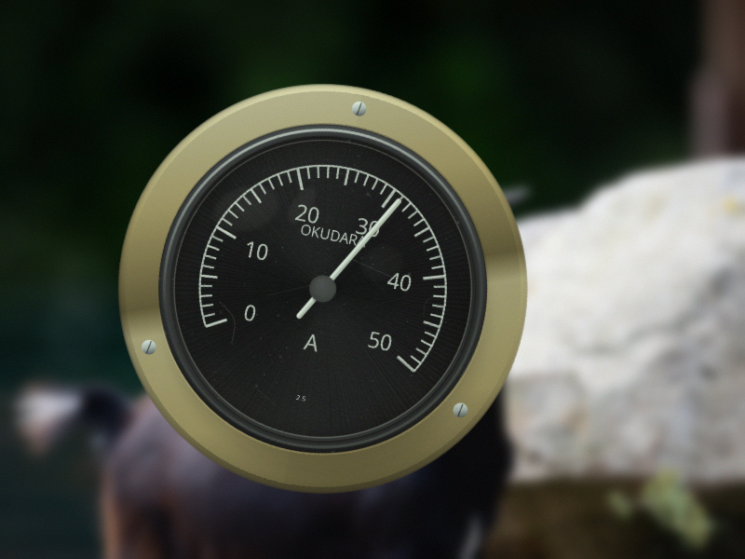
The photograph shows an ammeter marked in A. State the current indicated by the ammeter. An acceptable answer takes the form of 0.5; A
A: 31; A
